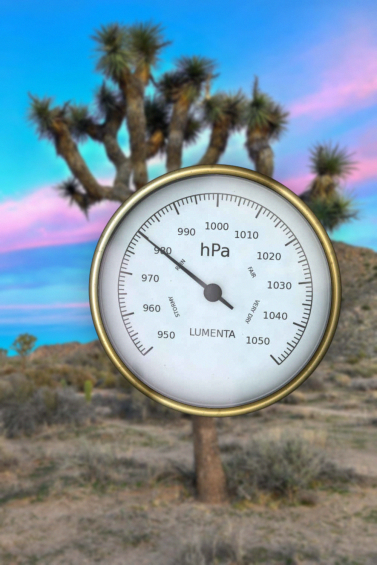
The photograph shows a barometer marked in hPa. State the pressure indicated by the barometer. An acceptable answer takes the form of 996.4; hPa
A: 980; hPa
